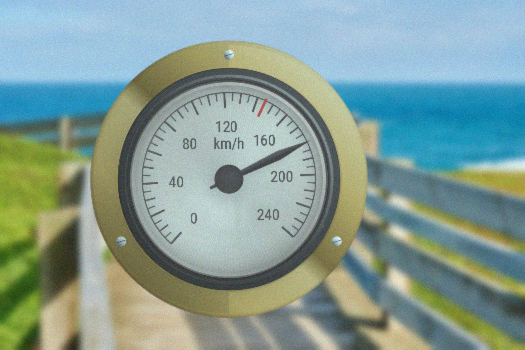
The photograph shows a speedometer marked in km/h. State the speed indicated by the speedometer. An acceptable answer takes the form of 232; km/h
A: 180; km/h
